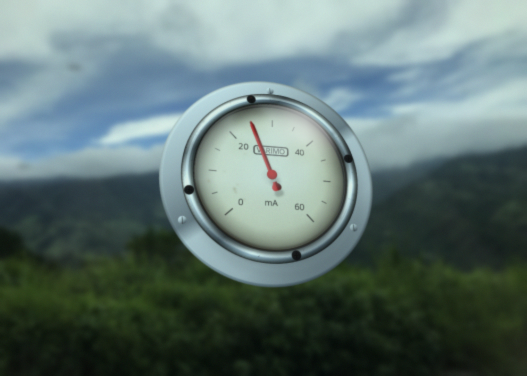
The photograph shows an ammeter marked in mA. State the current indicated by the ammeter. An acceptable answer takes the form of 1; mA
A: 25; mA
